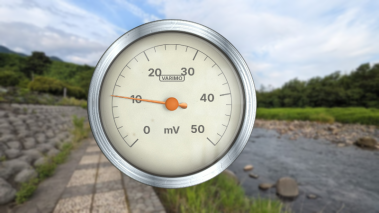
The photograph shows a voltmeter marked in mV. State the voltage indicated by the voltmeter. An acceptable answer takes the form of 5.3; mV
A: 10; mV
